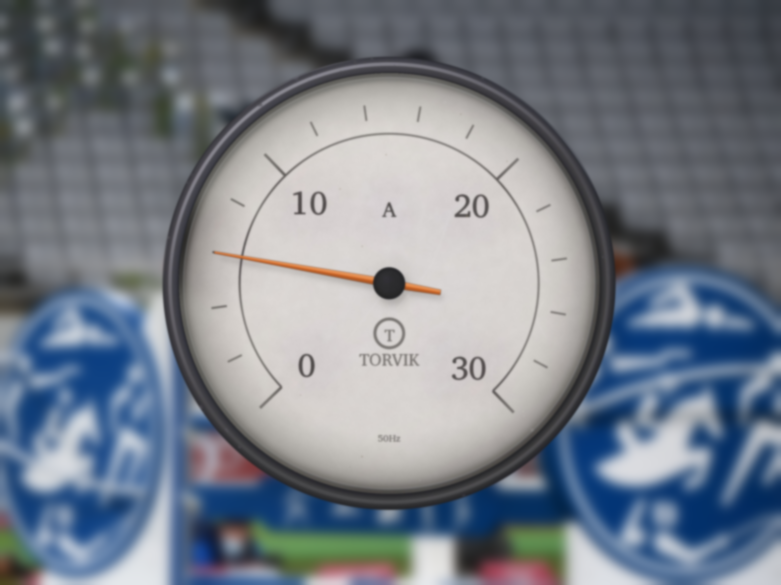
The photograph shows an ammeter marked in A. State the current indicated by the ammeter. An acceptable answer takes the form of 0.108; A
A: 6; A
